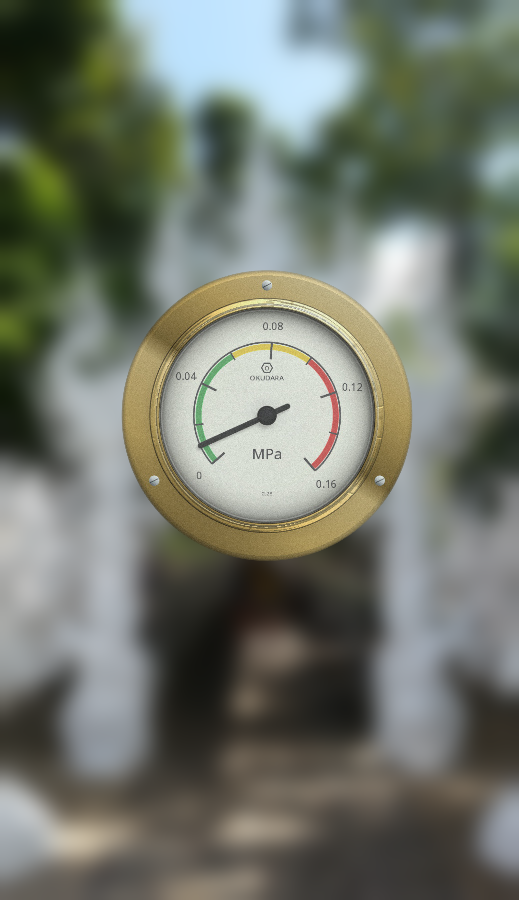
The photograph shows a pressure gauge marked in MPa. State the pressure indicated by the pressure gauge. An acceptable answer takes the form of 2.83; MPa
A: 0.01; MPa
